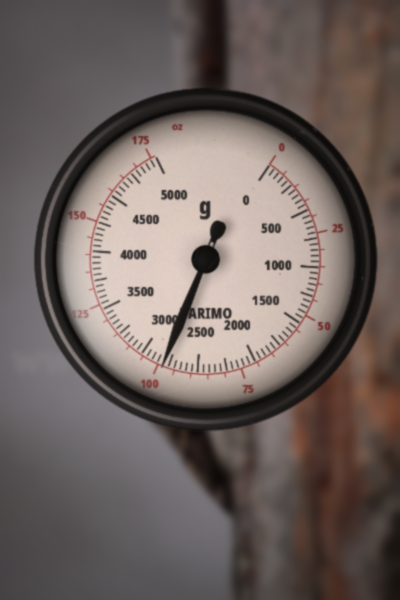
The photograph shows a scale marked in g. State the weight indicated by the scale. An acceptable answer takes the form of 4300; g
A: 2800; g
